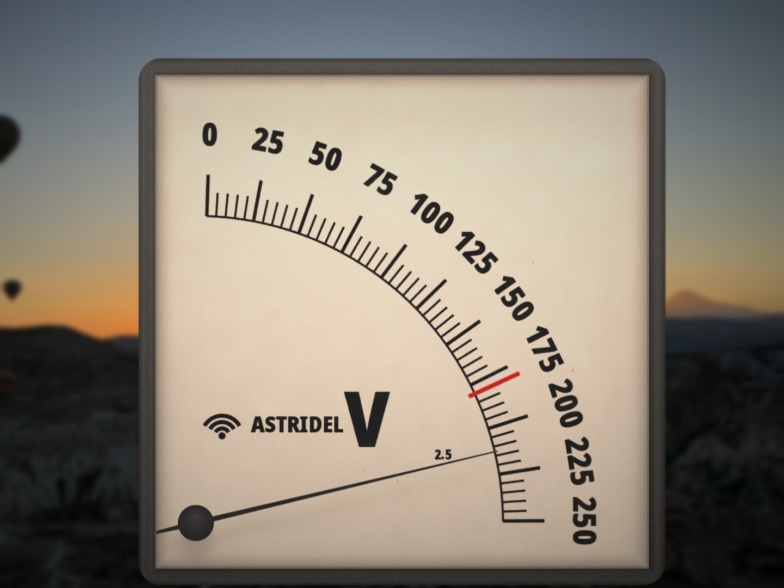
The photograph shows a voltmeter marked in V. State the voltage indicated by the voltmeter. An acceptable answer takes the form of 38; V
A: 212.5; V
